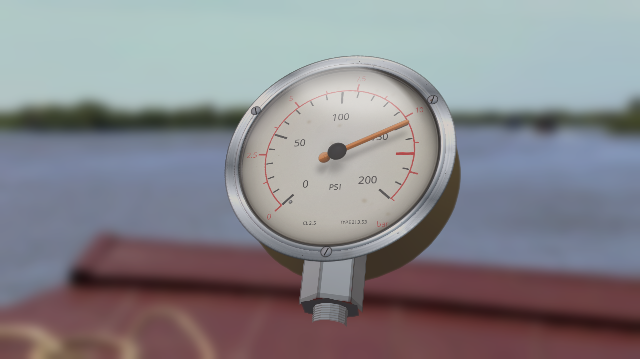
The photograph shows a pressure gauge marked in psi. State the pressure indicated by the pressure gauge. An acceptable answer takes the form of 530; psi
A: 150; psi
